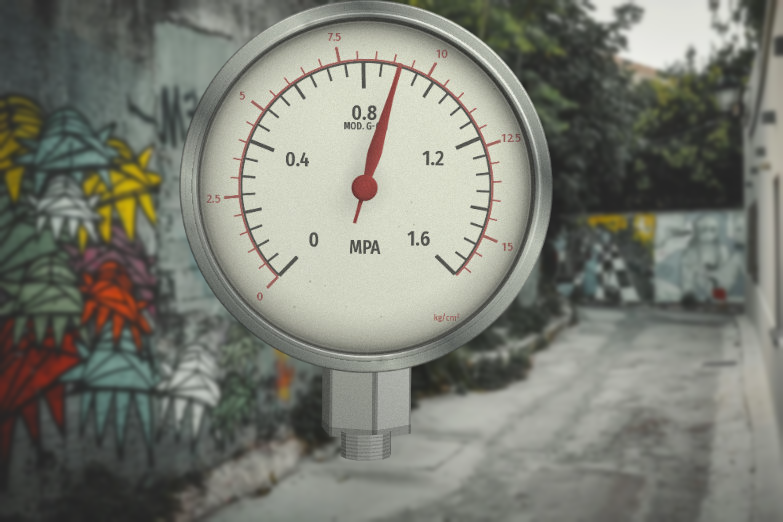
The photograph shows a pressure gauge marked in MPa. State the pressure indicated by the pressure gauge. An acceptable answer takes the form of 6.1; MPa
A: 0.9; MPa
